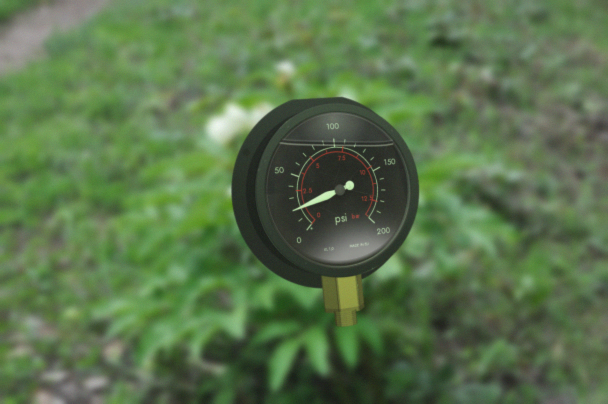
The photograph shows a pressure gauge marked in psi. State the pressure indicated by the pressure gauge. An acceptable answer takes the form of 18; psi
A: 20; psi
